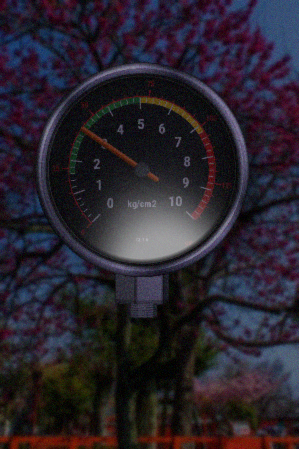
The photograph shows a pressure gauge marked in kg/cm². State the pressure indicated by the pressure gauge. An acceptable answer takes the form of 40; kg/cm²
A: 3; kg/cm²
